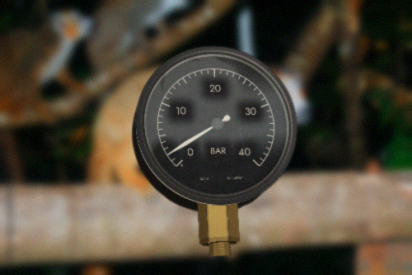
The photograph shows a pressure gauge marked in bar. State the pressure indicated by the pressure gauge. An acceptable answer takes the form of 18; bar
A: 2; bar
